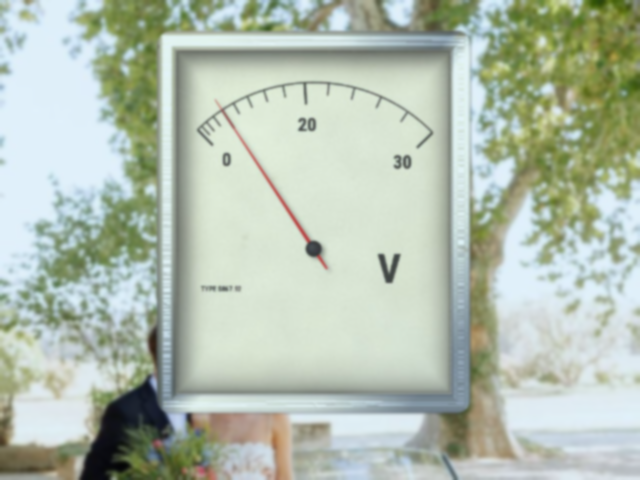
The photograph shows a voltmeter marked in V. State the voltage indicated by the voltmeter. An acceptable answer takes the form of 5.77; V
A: 10; V
